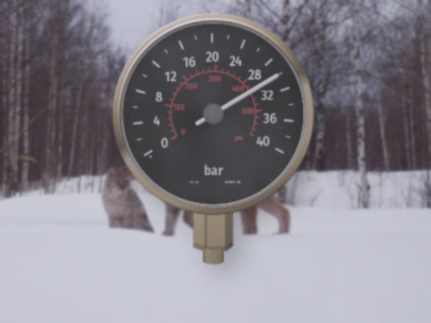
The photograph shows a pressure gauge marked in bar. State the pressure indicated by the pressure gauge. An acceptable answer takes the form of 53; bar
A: 30; bar
